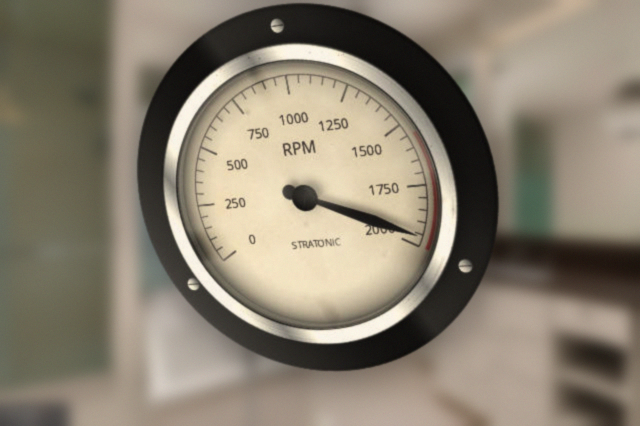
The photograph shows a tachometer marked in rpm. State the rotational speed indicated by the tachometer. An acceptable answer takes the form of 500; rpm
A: 1950; rpm
